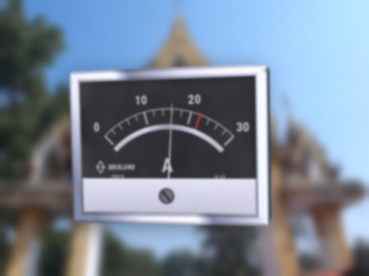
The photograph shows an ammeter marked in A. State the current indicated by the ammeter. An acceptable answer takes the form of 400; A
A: 16; A
